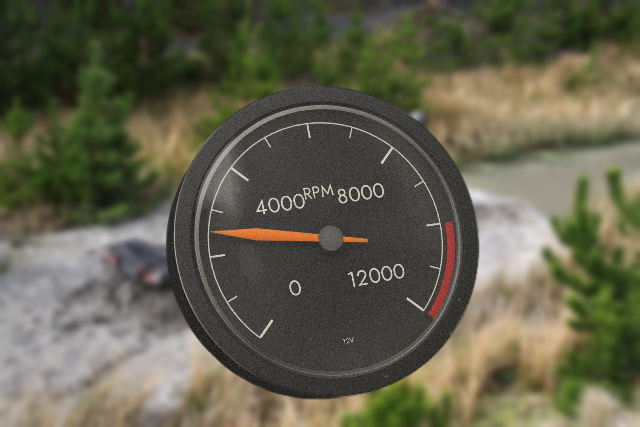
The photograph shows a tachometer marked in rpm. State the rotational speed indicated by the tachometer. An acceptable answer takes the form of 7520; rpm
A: 2500; rpm
